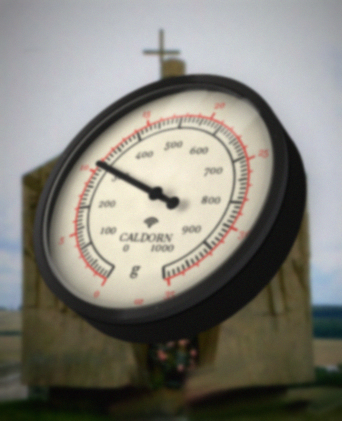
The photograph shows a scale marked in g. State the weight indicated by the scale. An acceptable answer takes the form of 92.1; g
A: 300; g
